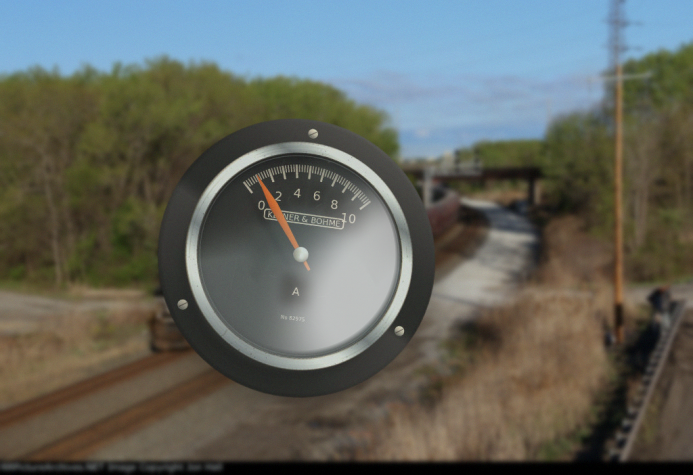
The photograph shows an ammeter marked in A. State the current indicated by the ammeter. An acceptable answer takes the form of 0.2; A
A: 1; A
